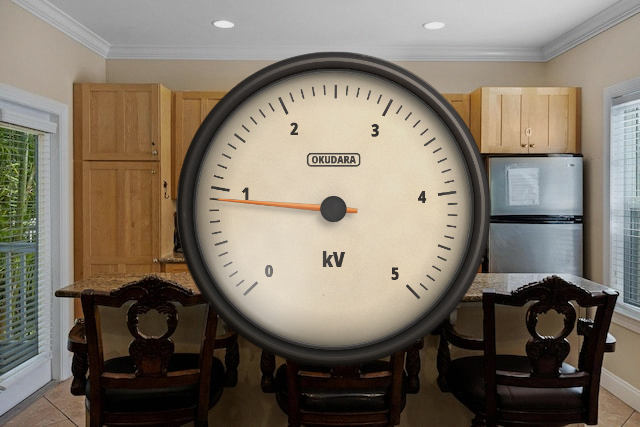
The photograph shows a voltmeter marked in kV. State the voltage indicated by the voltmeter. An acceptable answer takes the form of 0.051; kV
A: 0.9; kV
